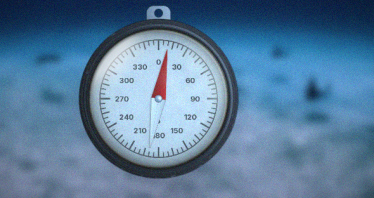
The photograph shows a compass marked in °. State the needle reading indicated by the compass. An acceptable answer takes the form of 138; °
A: 10; °
